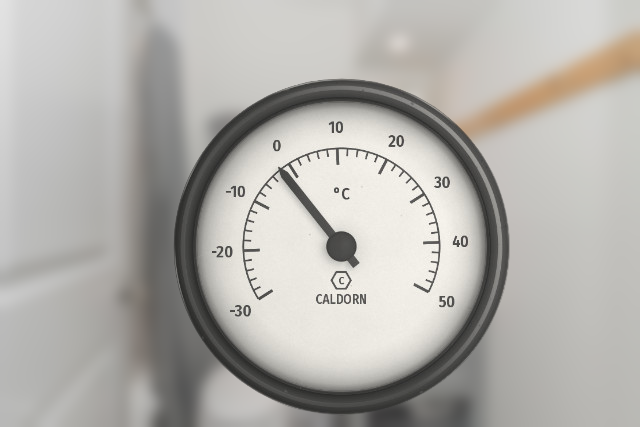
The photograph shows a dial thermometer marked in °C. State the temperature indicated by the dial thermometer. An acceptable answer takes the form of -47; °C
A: -2; °C
